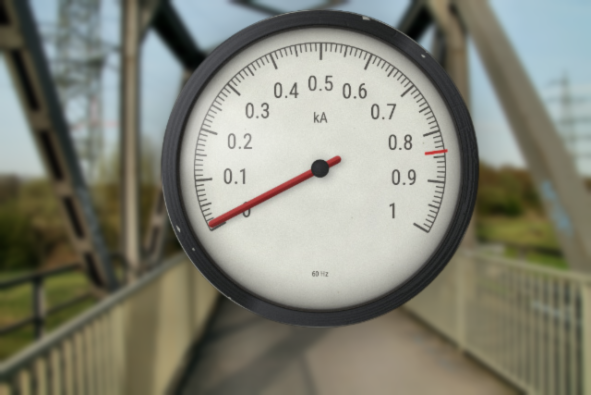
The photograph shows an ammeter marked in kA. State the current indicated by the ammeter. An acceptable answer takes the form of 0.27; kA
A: 0.01; kA
